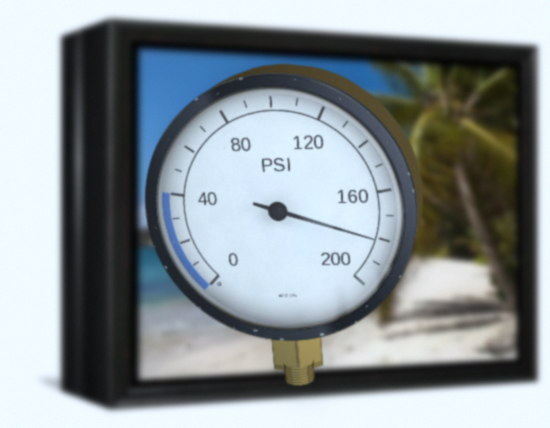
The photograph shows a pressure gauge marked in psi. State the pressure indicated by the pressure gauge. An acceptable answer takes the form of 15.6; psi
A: 180; psi
